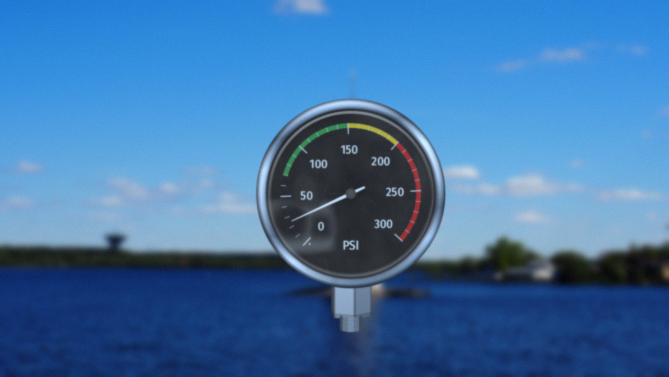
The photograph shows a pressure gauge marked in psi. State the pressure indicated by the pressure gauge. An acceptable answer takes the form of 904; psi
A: 25; psi
